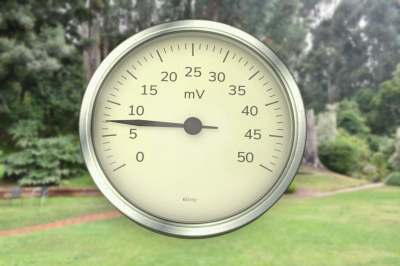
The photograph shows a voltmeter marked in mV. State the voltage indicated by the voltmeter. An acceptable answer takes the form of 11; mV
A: 7; mV
